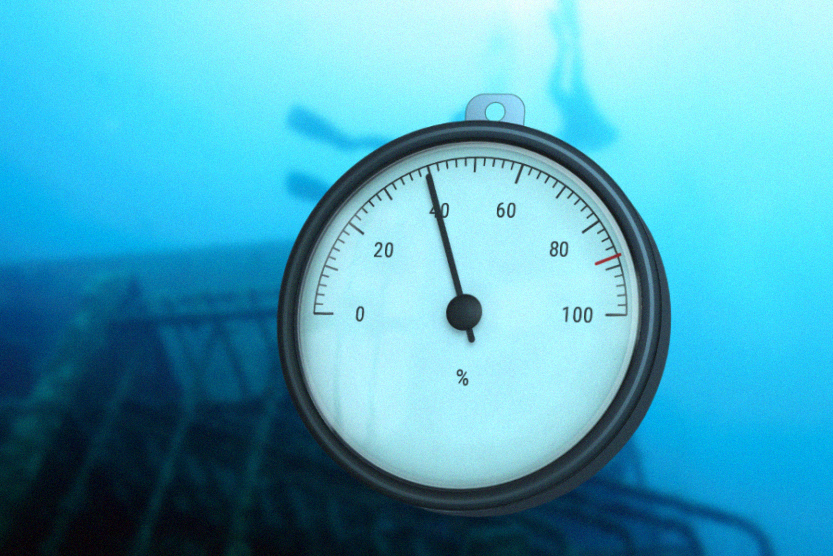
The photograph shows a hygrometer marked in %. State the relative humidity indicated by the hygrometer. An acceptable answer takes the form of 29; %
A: 40; %
